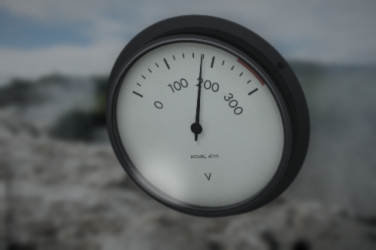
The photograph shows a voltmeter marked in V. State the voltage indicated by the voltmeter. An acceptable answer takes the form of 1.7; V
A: 180; V
